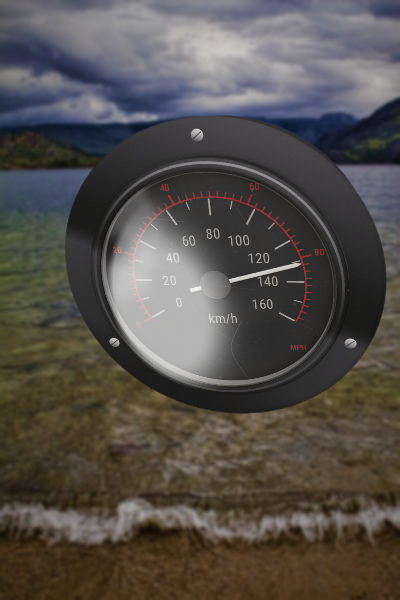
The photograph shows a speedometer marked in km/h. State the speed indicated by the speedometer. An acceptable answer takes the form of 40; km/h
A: 130; km/h
